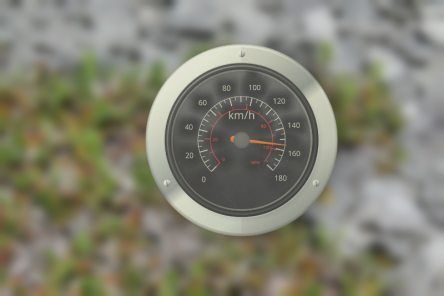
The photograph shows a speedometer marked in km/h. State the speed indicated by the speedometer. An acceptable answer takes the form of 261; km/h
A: 155; km/h
